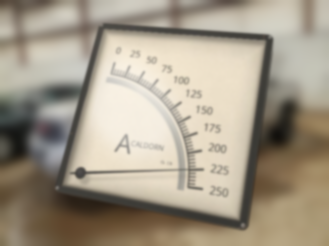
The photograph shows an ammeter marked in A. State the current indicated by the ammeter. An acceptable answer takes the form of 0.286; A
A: 225; A
